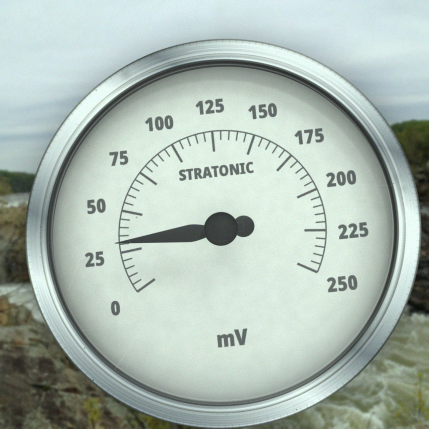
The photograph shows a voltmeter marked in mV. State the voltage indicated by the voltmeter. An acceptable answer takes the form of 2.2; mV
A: 30; mV
